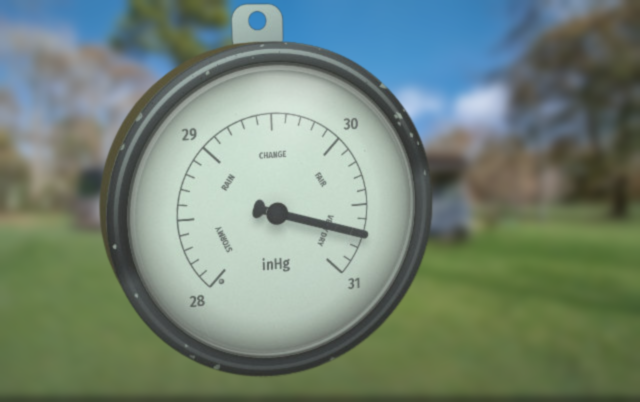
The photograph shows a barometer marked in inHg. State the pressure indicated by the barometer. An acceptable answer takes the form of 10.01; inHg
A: 30.7; inHg
